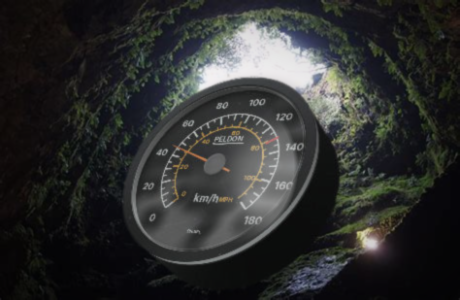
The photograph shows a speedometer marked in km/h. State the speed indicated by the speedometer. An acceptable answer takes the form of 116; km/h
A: 45; km/h
